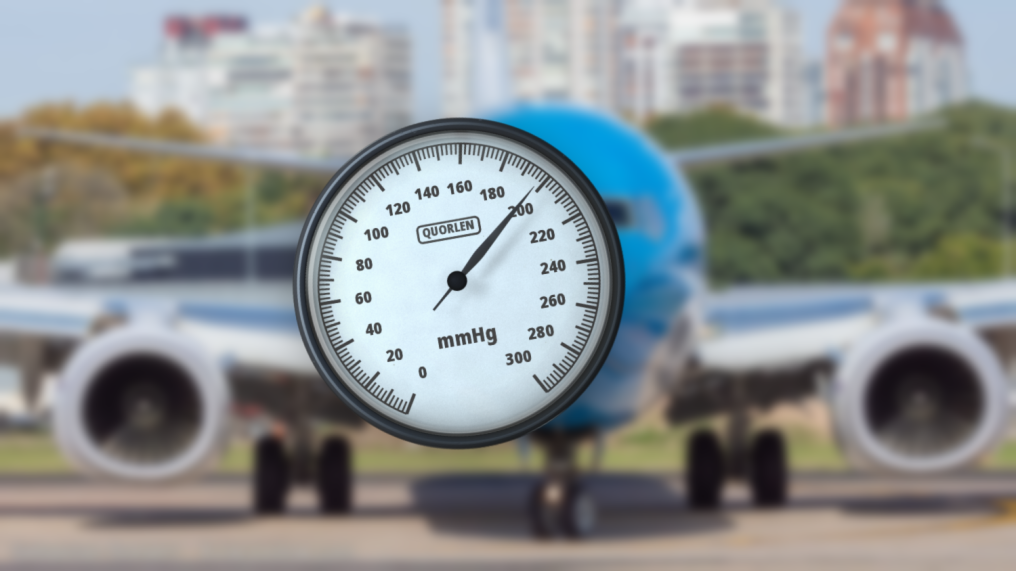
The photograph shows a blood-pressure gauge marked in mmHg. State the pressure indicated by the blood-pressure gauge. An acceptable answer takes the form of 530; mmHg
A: 198; mmHg
